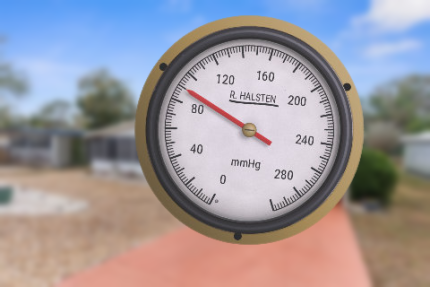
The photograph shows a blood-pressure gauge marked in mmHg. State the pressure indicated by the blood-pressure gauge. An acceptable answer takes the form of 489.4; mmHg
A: 90; mmHg
